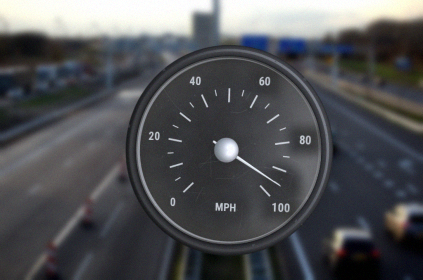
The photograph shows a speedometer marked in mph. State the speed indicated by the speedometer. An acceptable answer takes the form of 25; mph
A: 95; mph
